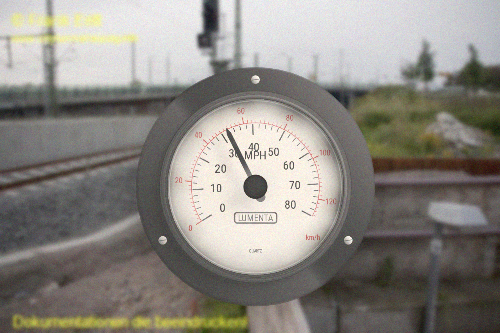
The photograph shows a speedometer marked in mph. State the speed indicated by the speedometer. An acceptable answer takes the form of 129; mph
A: 32; mph
